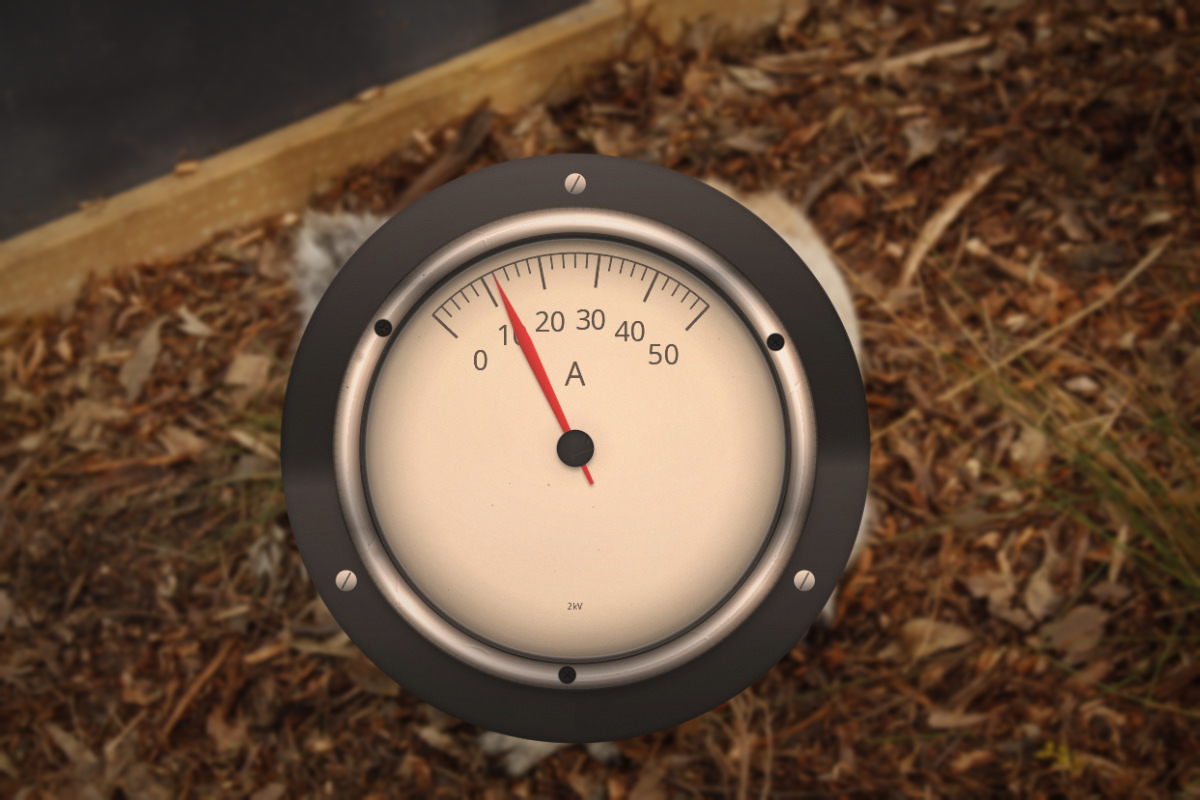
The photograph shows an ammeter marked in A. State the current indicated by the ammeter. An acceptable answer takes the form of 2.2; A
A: 12; A
